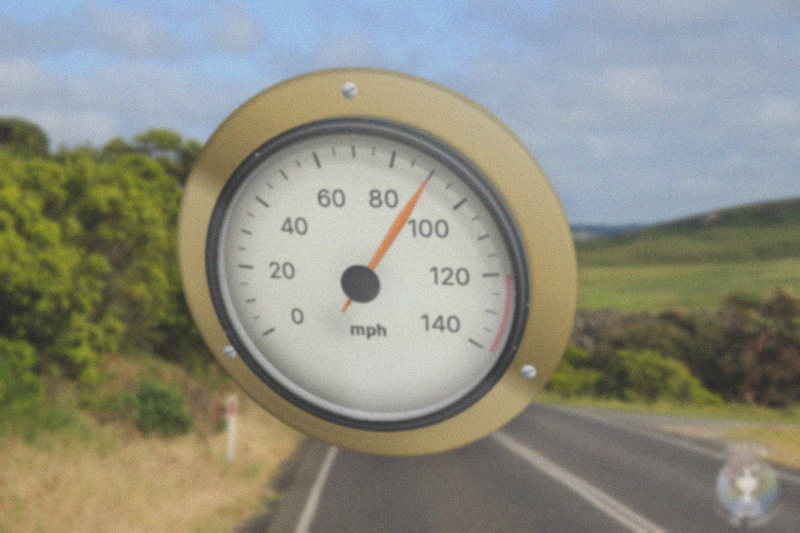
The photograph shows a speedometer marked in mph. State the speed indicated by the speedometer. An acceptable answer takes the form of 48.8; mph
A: 90; mph
